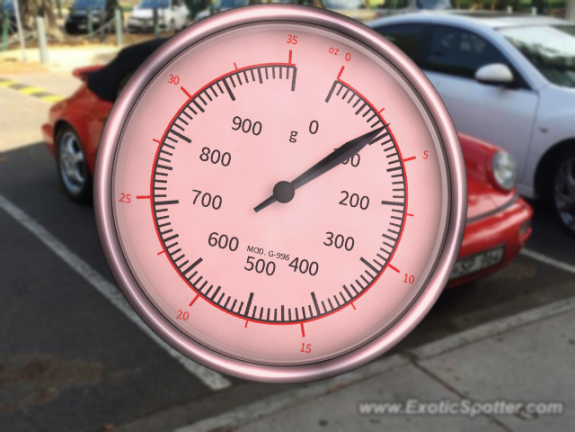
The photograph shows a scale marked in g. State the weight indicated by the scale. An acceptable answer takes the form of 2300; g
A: 90; g
